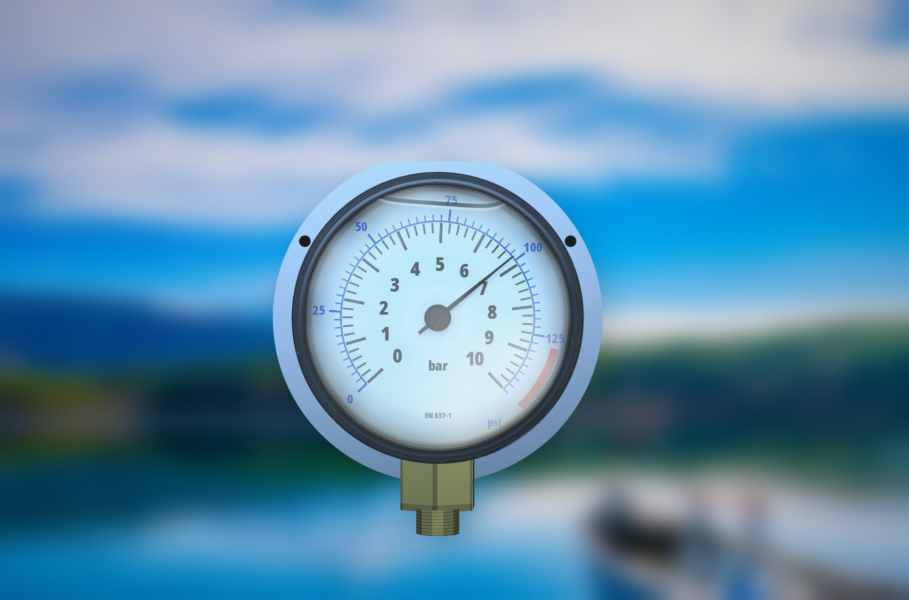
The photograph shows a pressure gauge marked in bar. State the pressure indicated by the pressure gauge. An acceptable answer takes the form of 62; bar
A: 6.8; bar
